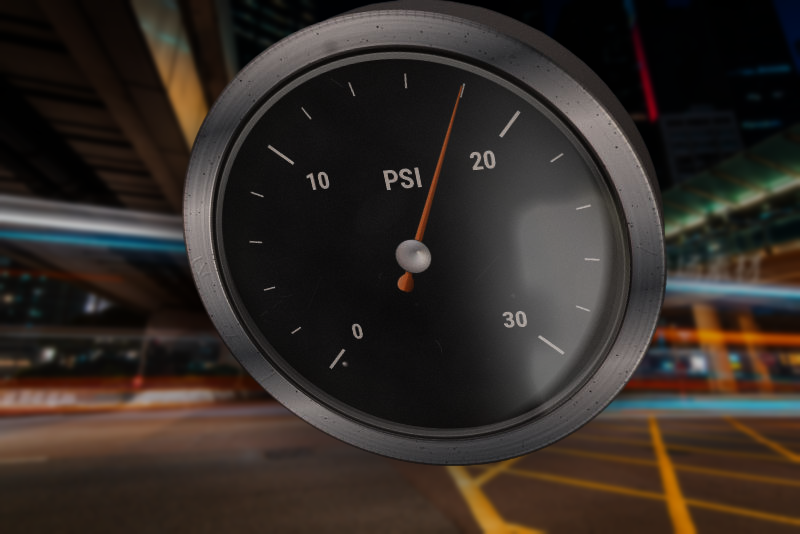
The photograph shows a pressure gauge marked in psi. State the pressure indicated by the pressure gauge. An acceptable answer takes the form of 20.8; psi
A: 18; psi
